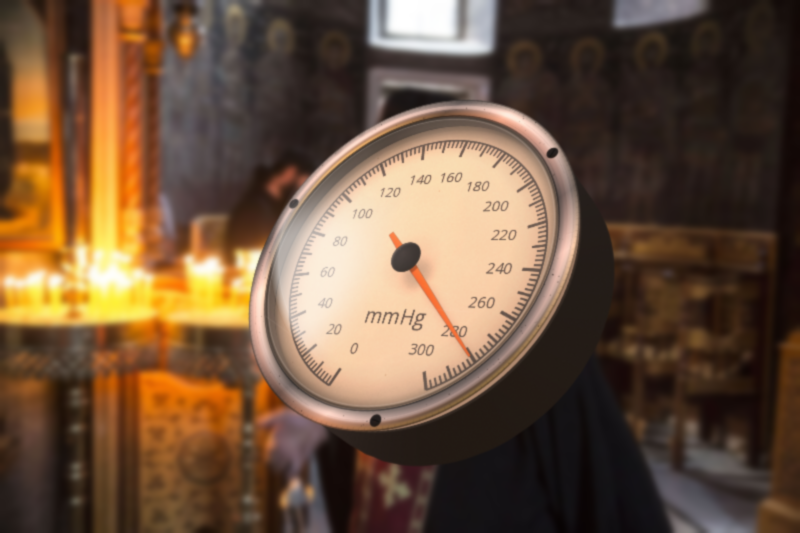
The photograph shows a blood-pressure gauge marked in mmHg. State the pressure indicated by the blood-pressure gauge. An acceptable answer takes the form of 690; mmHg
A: 280; mmHg
